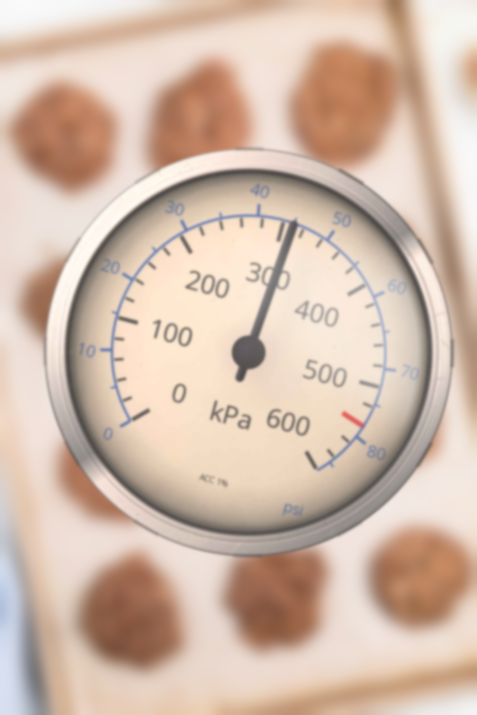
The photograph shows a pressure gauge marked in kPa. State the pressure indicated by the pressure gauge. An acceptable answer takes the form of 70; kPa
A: 310; kPa
